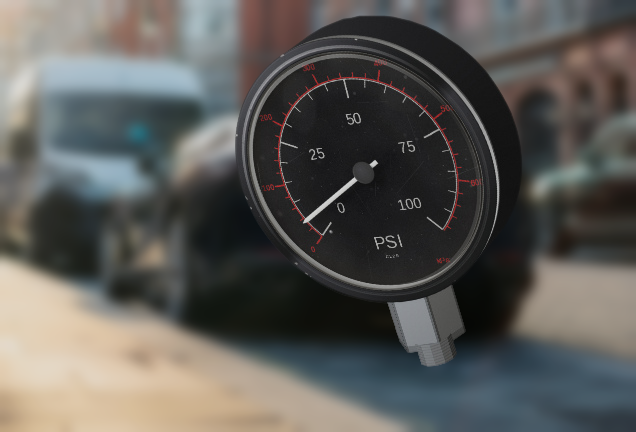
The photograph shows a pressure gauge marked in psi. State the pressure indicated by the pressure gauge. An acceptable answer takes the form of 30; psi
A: 5; psi
